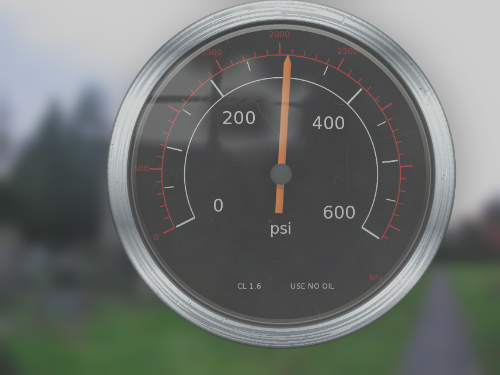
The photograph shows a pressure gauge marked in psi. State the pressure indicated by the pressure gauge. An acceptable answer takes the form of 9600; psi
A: 300; psi
